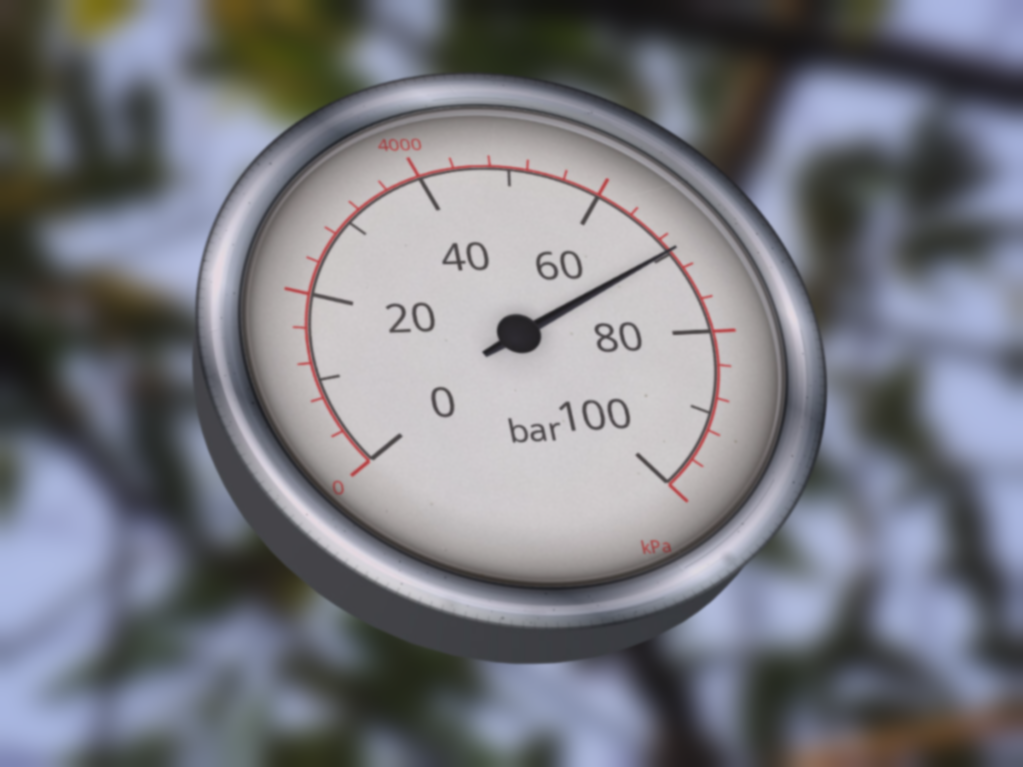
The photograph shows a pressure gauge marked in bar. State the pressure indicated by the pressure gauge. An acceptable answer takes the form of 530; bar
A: 70; bar
